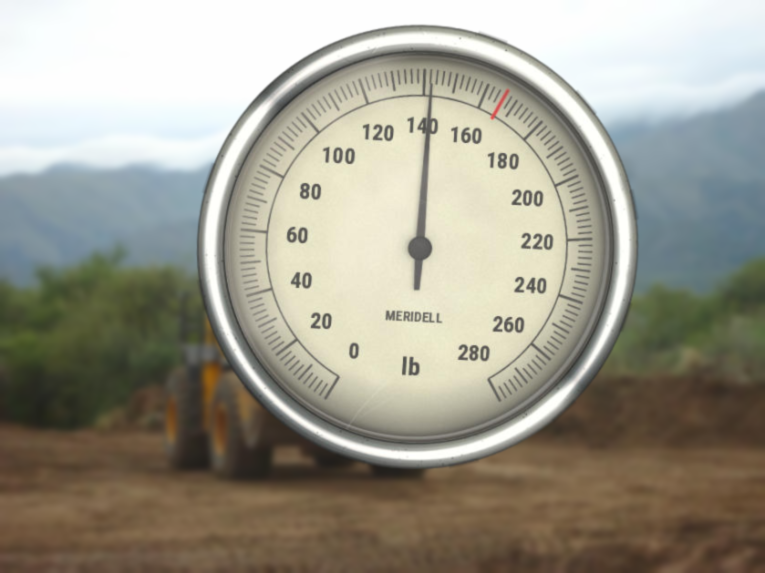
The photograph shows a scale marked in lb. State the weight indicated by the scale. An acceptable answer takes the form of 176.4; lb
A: 142; lb
